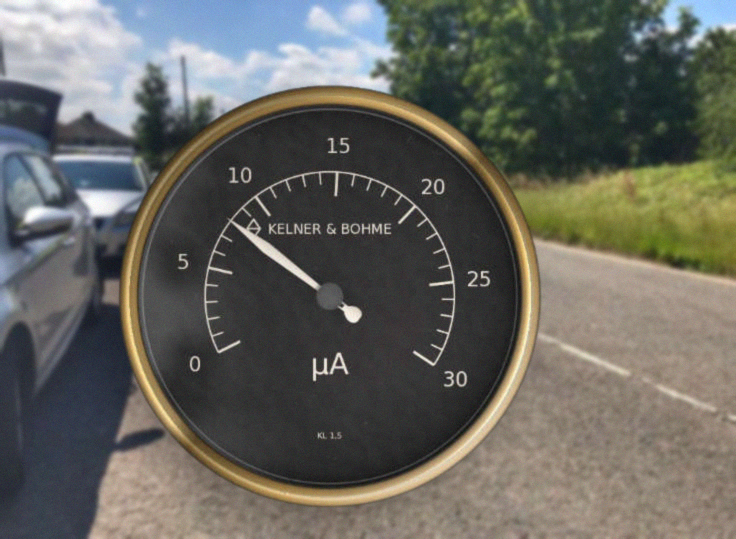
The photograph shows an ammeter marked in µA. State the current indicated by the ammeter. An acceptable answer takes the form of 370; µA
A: 8; µA
